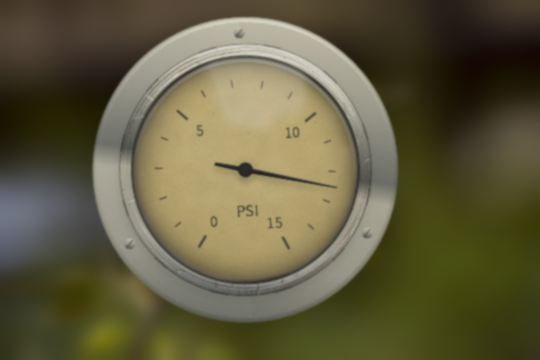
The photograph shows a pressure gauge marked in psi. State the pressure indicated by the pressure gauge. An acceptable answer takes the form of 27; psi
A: 12.5; psi
